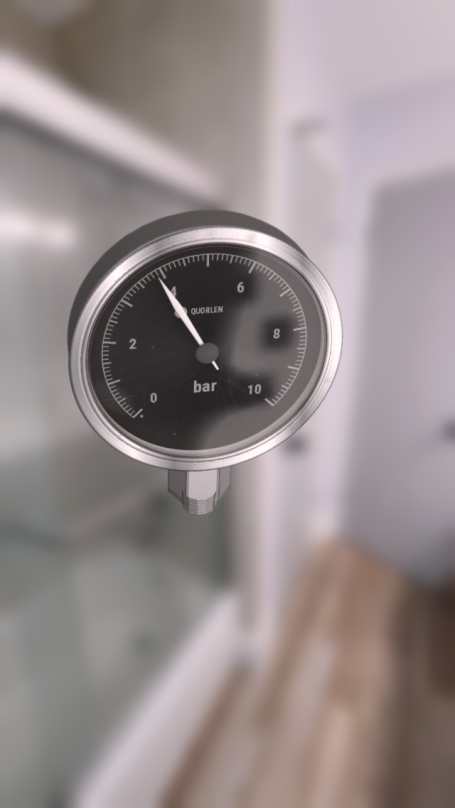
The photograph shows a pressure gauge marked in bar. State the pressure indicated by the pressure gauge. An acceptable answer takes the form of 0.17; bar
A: 3.9; bar
